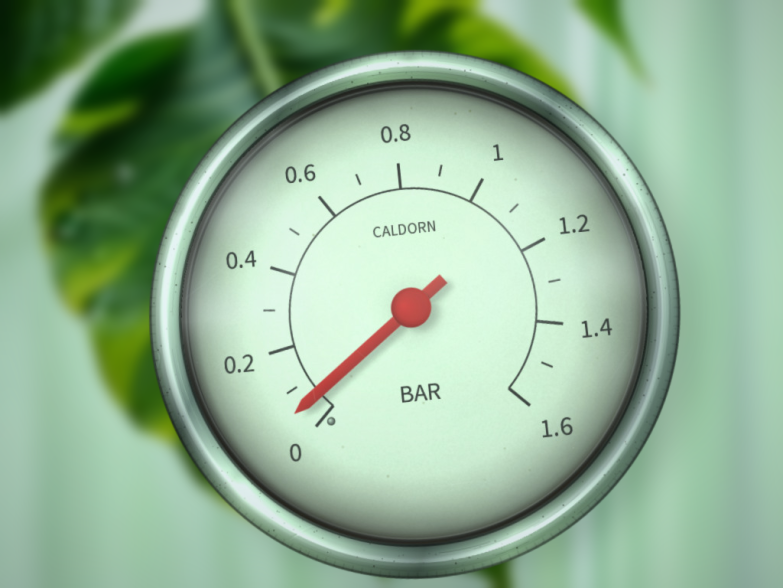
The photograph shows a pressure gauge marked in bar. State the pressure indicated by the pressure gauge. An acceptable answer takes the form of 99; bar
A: 0.05; bar
